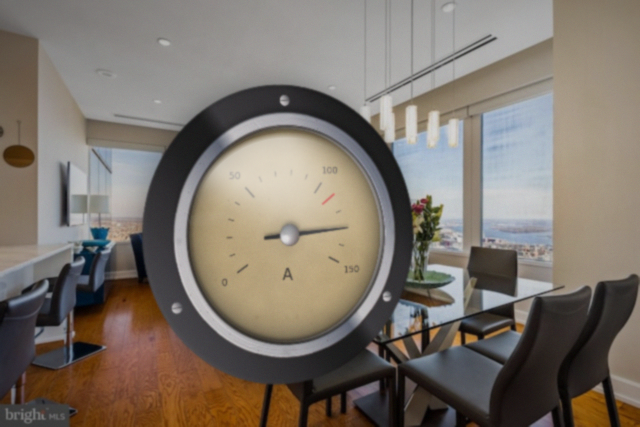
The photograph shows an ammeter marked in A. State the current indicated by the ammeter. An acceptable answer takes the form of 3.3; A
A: 130; A
